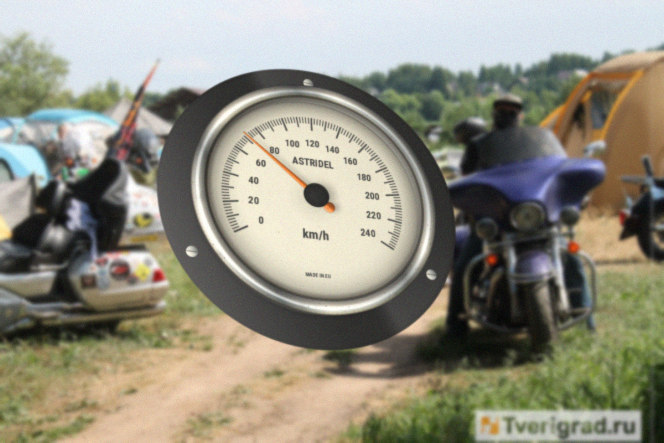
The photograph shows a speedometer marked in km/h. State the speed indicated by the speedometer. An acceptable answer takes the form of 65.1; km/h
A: 70; km/h
